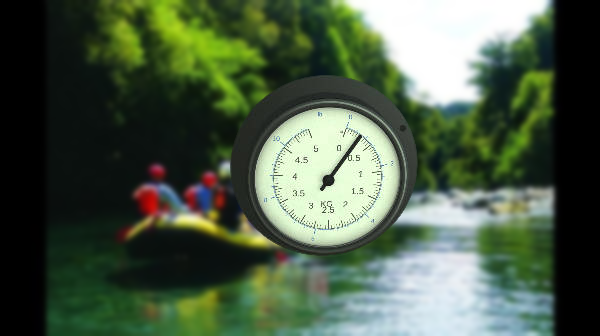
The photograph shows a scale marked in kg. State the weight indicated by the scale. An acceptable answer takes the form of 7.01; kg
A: 0.25; kg
